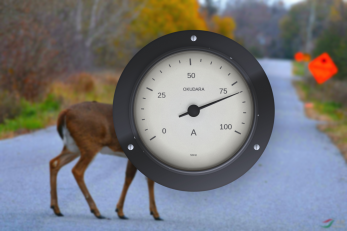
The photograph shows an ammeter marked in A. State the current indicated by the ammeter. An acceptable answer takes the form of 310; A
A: 80; A
